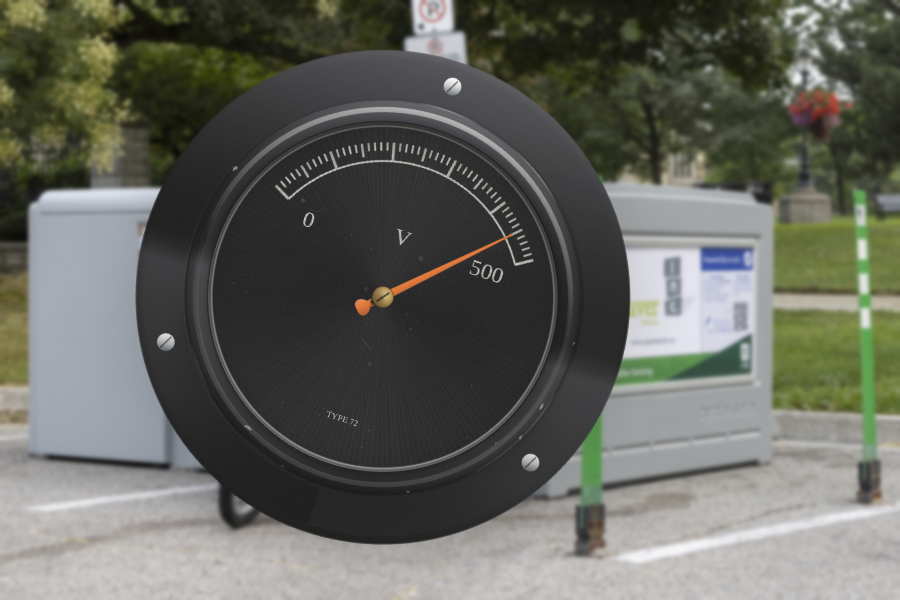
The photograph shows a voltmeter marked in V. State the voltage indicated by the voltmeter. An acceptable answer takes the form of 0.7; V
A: 450; V
